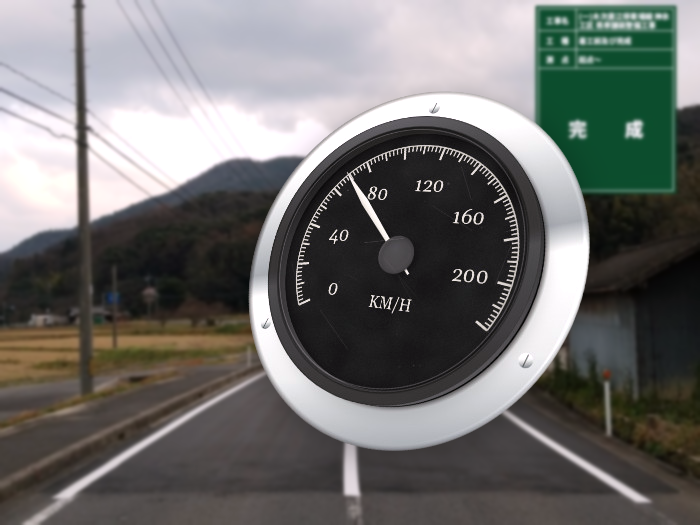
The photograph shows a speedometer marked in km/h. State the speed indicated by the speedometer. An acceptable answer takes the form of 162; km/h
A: 70; km/h
